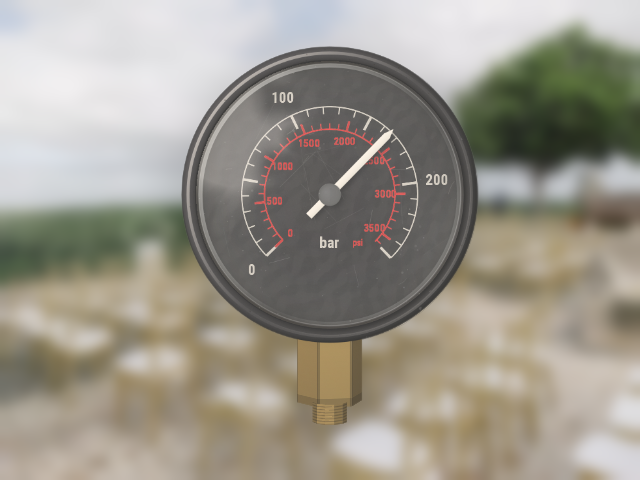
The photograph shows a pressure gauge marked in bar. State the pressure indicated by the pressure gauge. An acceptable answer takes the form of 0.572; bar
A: 165; bar
